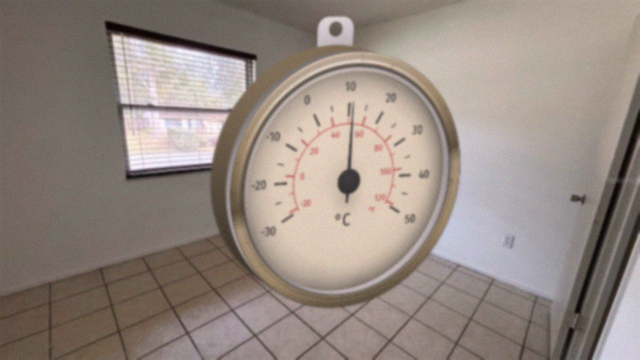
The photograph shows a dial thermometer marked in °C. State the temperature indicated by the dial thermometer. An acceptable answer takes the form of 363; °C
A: 10; °C
